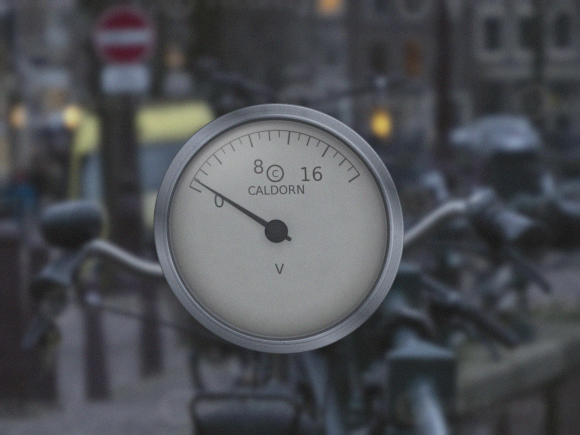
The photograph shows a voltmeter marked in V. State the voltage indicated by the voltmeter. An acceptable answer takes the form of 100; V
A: 1; V
